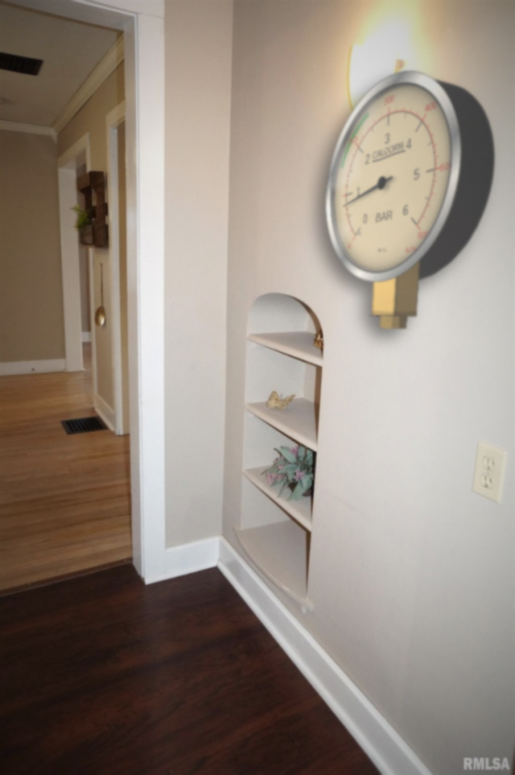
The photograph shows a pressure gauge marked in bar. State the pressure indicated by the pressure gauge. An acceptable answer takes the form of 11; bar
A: 0.75; bar
